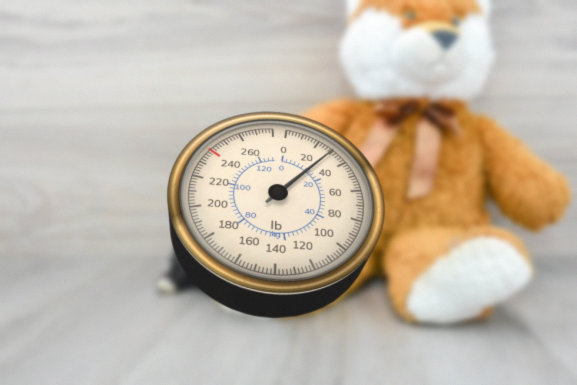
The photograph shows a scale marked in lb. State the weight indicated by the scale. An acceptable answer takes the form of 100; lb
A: 30; lb
